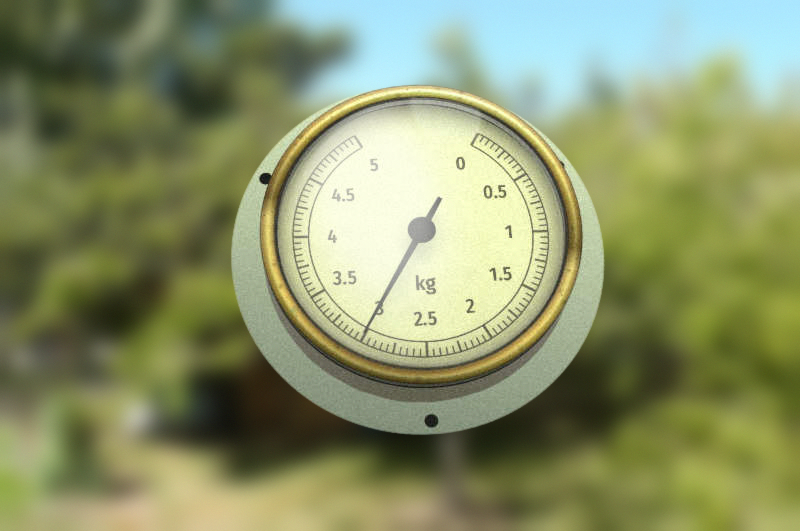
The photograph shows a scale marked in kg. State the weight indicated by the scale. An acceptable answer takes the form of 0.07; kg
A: 3; kg
